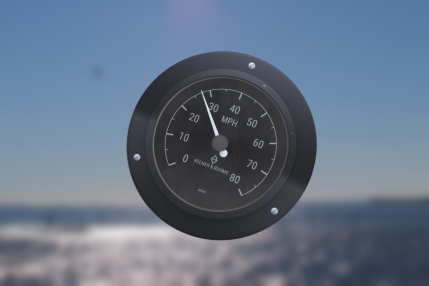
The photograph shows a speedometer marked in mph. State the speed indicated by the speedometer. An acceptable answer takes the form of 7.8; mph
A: 27.5; mph
